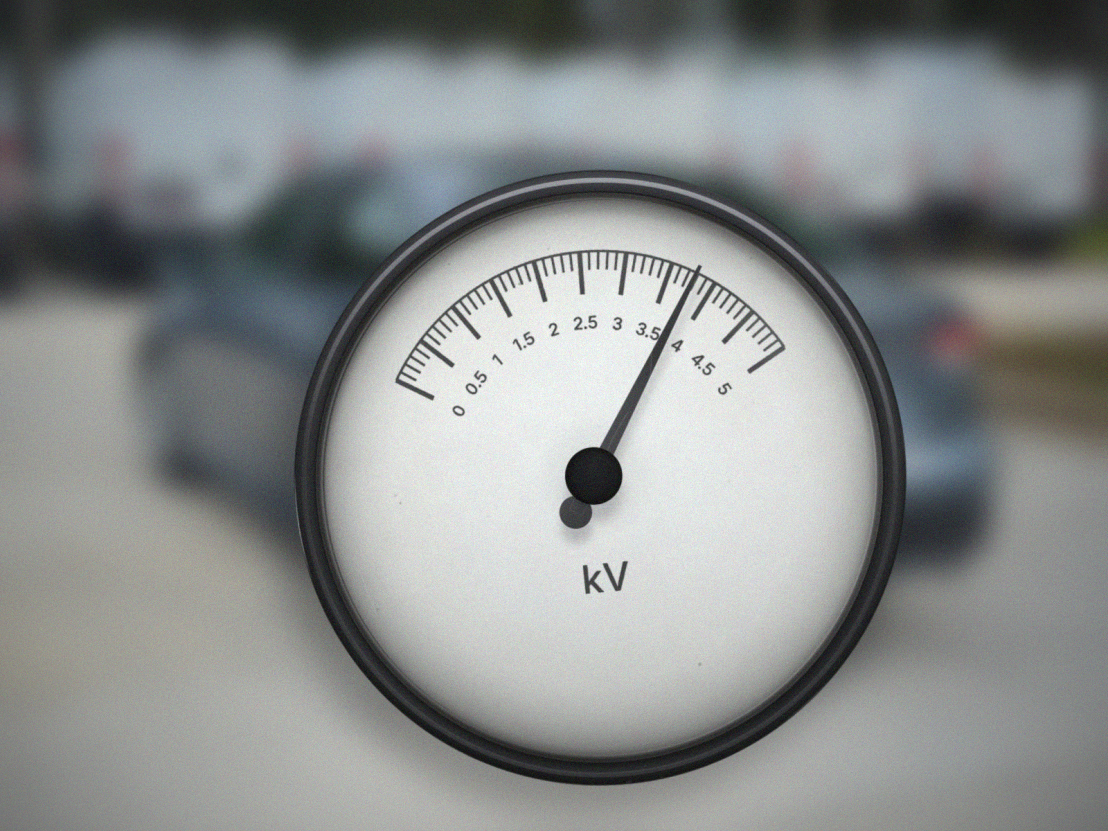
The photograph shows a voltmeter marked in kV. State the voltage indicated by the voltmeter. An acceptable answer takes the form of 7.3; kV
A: 3.8; kV
